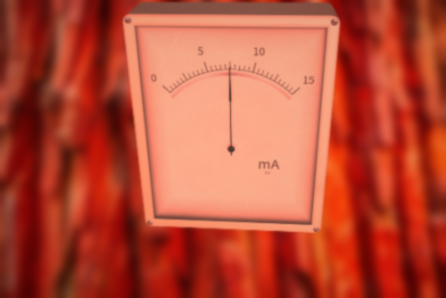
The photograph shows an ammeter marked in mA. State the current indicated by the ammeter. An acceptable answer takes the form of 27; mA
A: 7.5; mA
